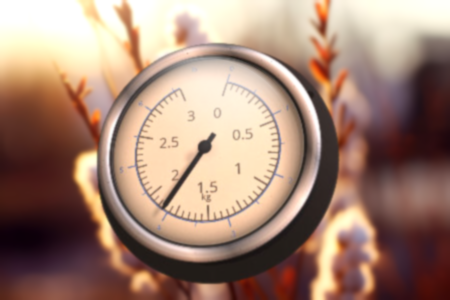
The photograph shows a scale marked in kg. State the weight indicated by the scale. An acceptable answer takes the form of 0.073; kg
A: 1.85; kg
